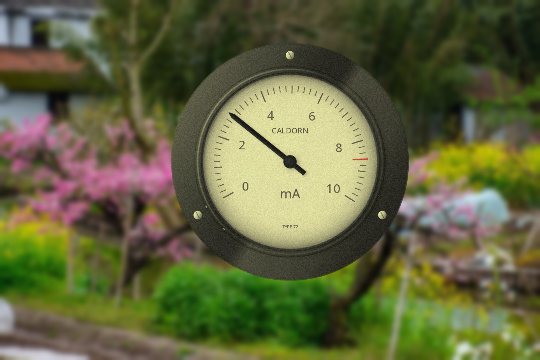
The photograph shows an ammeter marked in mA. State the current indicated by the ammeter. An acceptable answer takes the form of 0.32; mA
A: 2.8; mA
